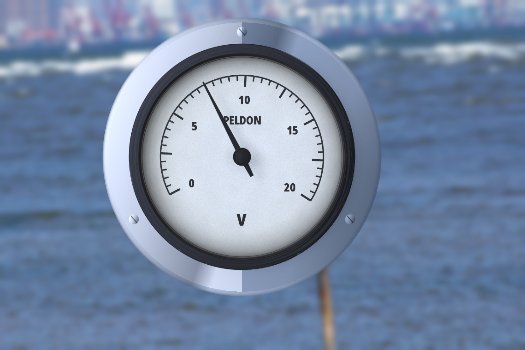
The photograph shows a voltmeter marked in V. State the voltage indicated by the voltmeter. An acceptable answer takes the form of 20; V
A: 7.5; V
